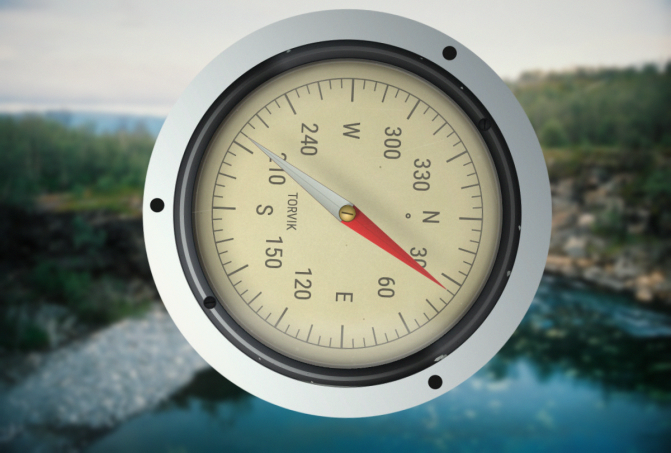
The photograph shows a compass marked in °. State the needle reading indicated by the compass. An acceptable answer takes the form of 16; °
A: 35; °
